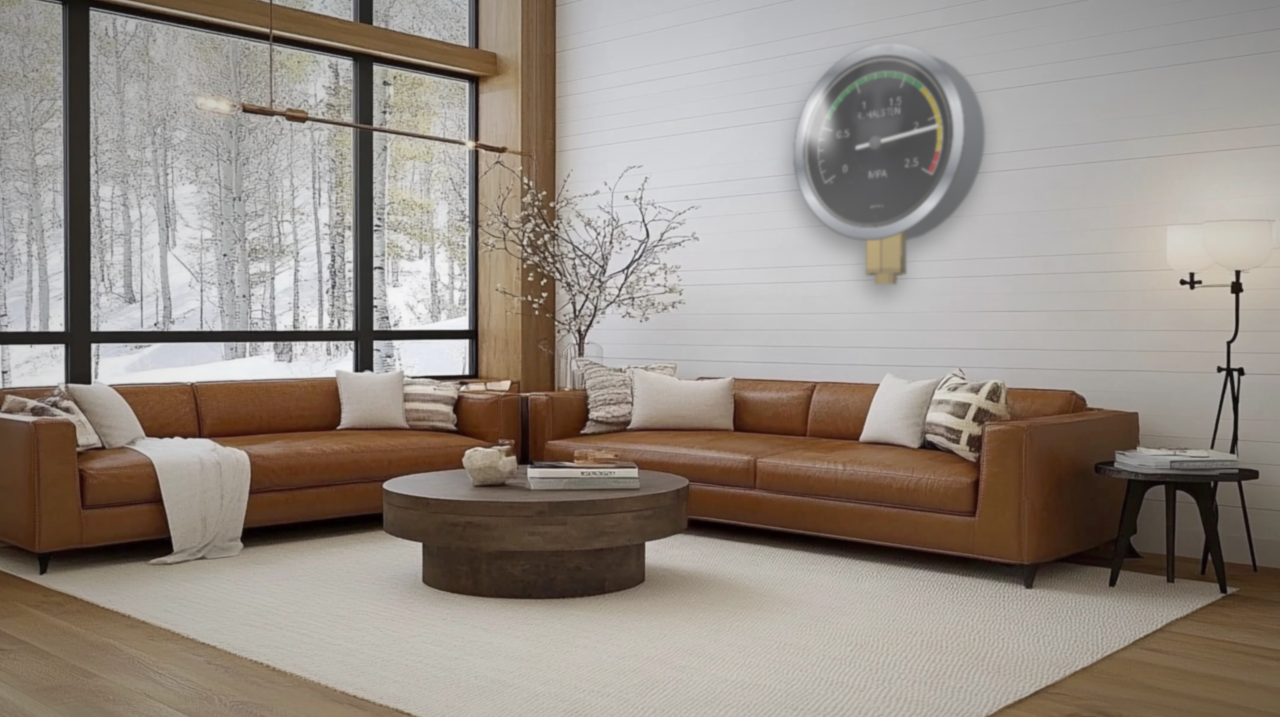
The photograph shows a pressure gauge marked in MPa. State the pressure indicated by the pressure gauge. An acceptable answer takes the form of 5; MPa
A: 2.1; MPa
